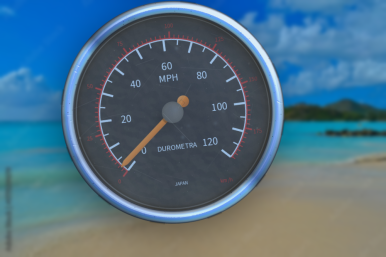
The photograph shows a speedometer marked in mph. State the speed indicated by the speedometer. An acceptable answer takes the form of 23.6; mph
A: 2.5; mph
